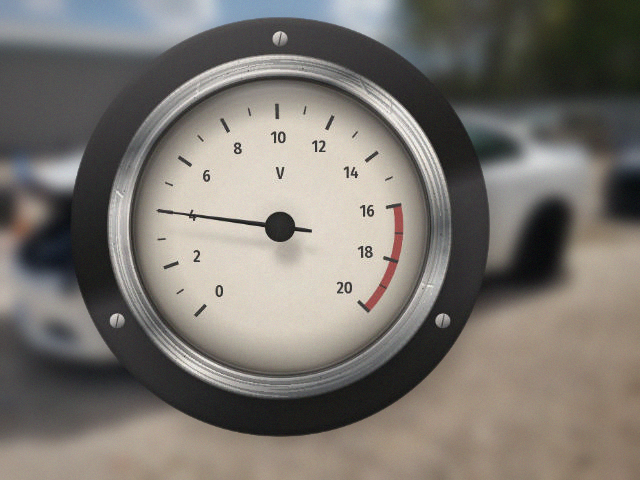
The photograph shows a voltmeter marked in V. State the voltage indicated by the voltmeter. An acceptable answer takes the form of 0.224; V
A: 4; V
